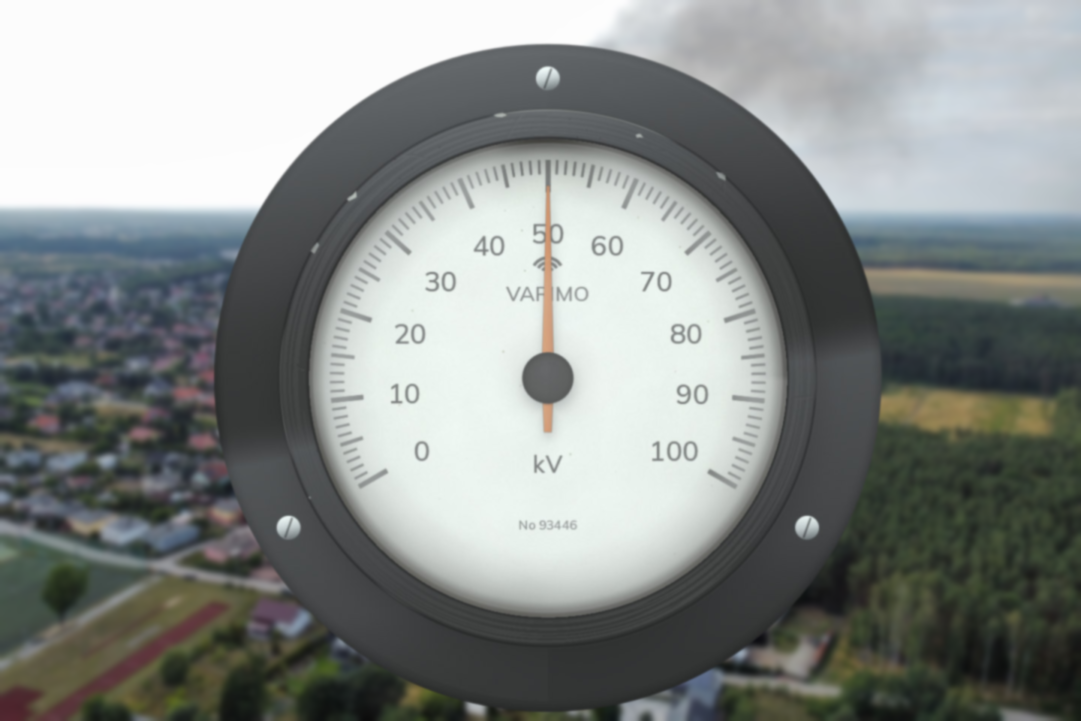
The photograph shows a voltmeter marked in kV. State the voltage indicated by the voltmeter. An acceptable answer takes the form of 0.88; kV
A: 50; kV
